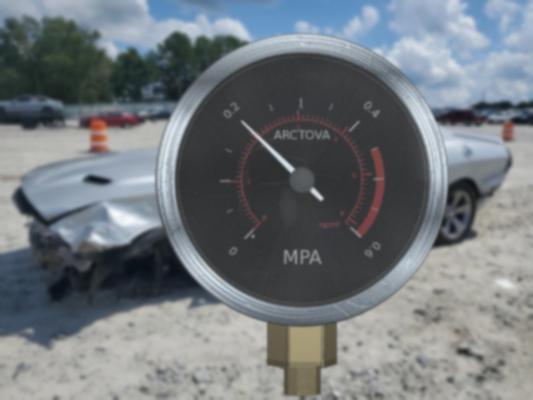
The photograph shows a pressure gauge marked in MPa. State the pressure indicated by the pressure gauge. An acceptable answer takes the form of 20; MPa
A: 0.2; MPa
